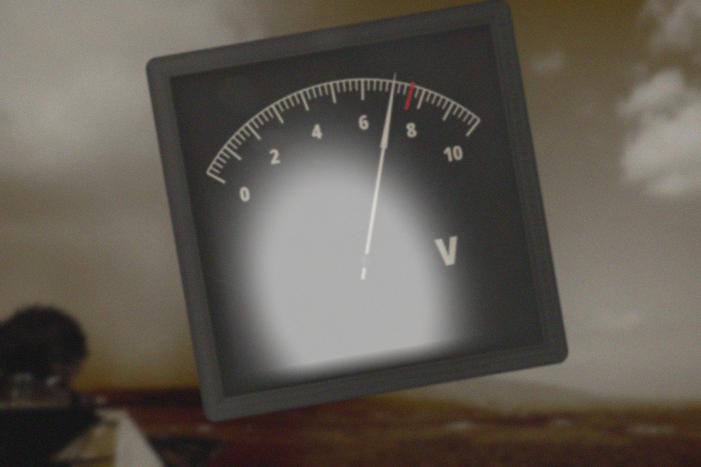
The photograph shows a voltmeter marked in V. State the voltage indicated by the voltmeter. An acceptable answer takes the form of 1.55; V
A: 7; V
